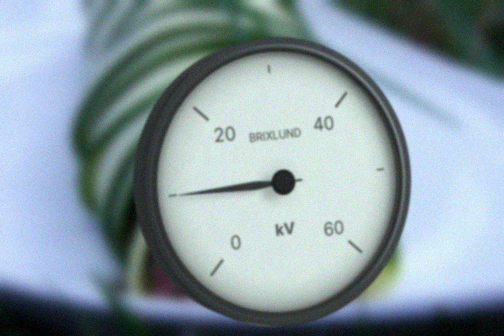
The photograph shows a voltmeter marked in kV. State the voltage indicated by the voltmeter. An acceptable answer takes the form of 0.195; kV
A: 10; kV
